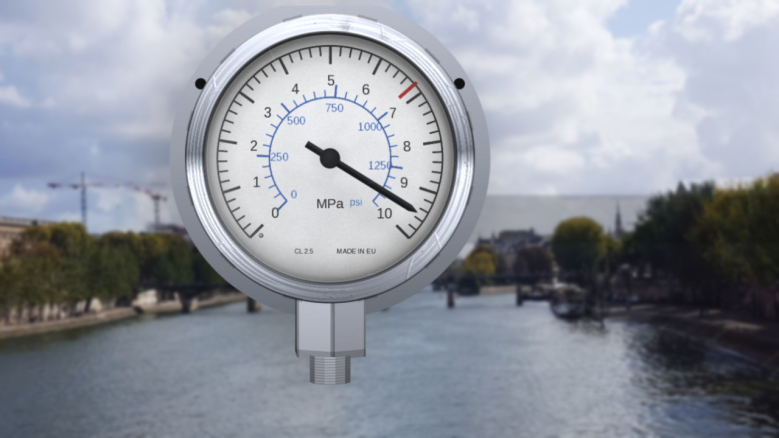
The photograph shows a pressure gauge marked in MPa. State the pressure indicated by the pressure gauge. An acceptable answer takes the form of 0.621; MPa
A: 9.5; MPa
